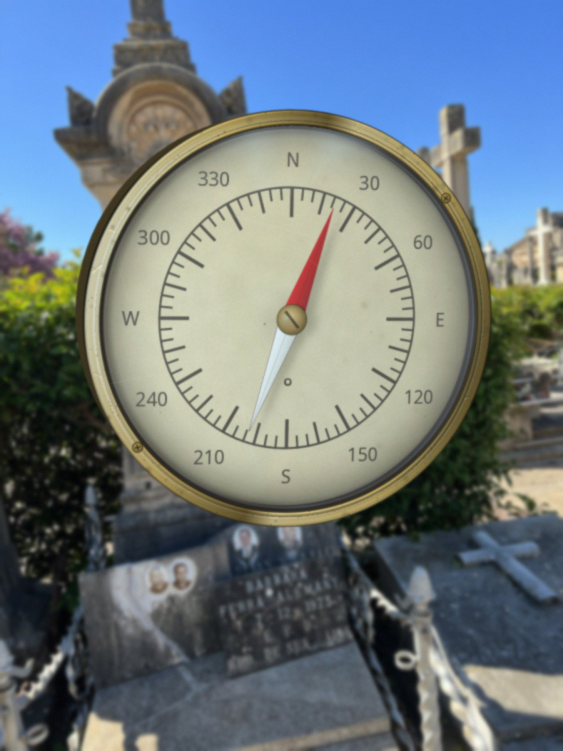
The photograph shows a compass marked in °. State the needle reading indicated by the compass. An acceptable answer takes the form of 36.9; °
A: 20; °
